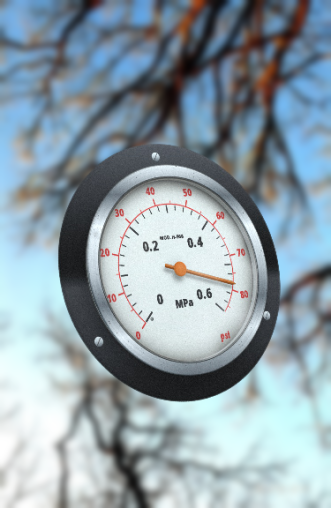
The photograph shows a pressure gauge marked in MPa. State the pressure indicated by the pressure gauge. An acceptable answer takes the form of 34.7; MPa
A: 0.54; MPa
